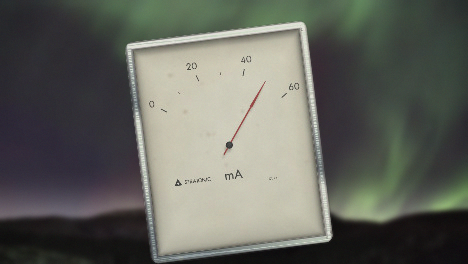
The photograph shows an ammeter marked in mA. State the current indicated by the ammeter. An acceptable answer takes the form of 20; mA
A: 50; mA
